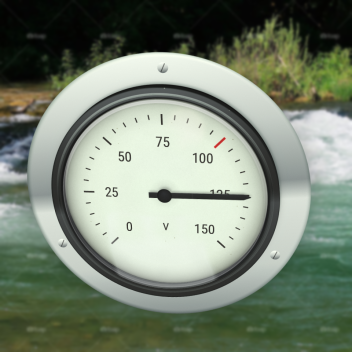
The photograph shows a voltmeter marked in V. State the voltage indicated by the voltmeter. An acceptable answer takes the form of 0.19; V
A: 125; V
